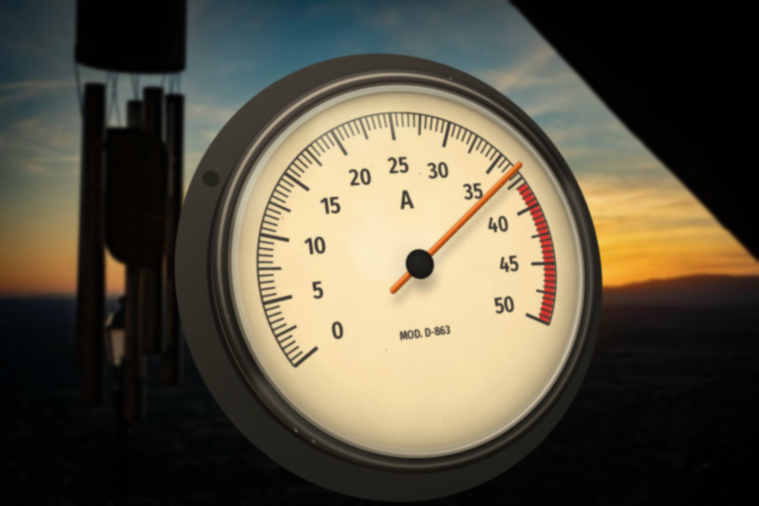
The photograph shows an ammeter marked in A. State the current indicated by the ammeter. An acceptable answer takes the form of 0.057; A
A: 36.5; A
